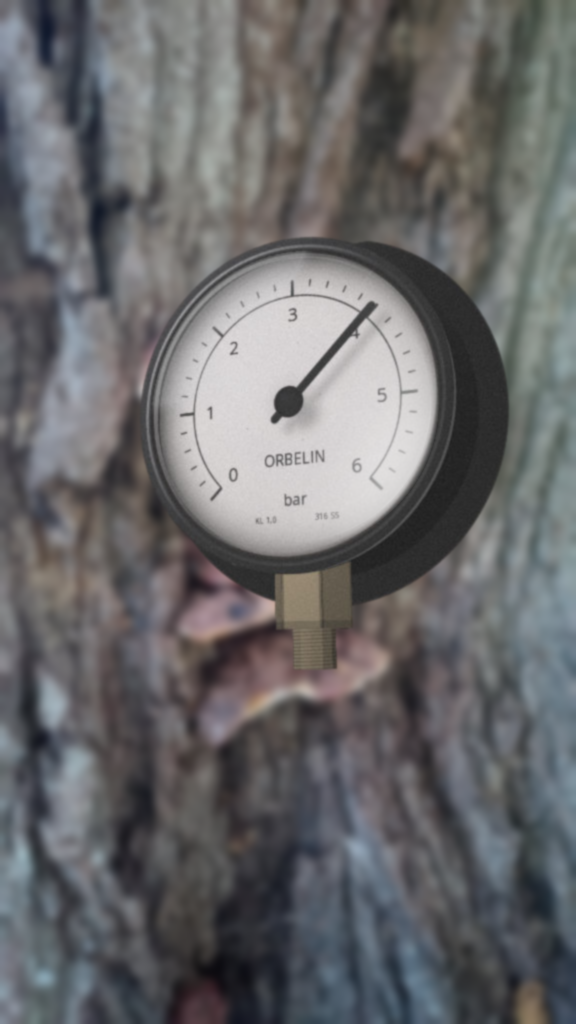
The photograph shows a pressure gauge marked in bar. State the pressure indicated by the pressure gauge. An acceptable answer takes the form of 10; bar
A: 4; bar
